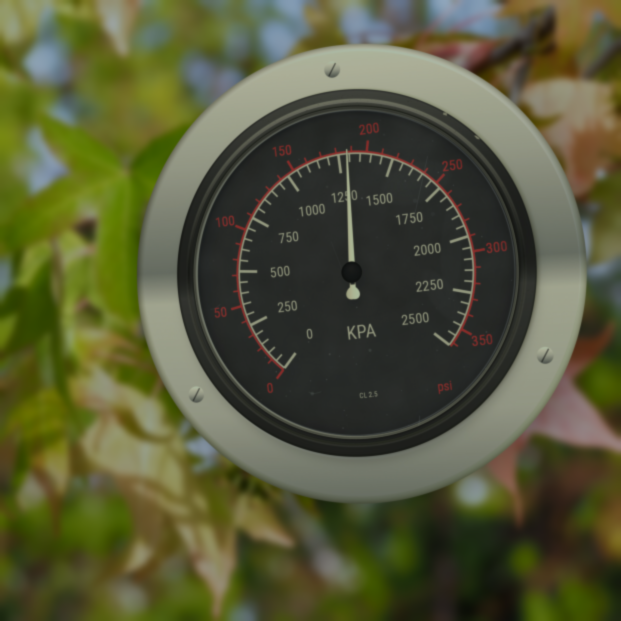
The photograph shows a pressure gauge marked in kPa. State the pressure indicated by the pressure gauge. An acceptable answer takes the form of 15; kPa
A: 1300; kPa
